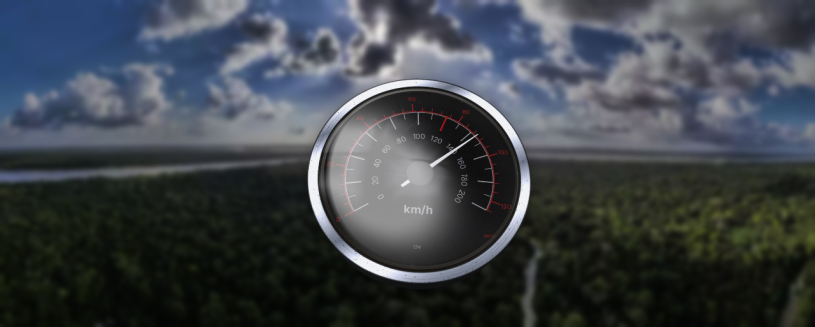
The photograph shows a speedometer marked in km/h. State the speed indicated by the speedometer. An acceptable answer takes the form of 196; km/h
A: 145; km/h
